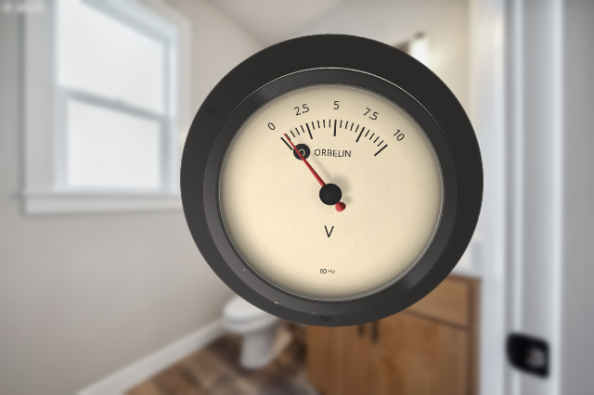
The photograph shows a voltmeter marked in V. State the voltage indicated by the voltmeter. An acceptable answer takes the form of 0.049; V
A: 0.5; V
